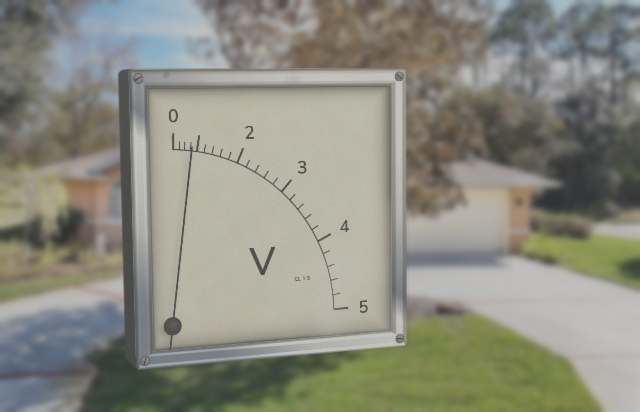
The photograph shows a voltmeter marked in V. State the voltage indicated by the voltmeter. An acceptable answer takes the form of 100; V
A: 0.8; V
